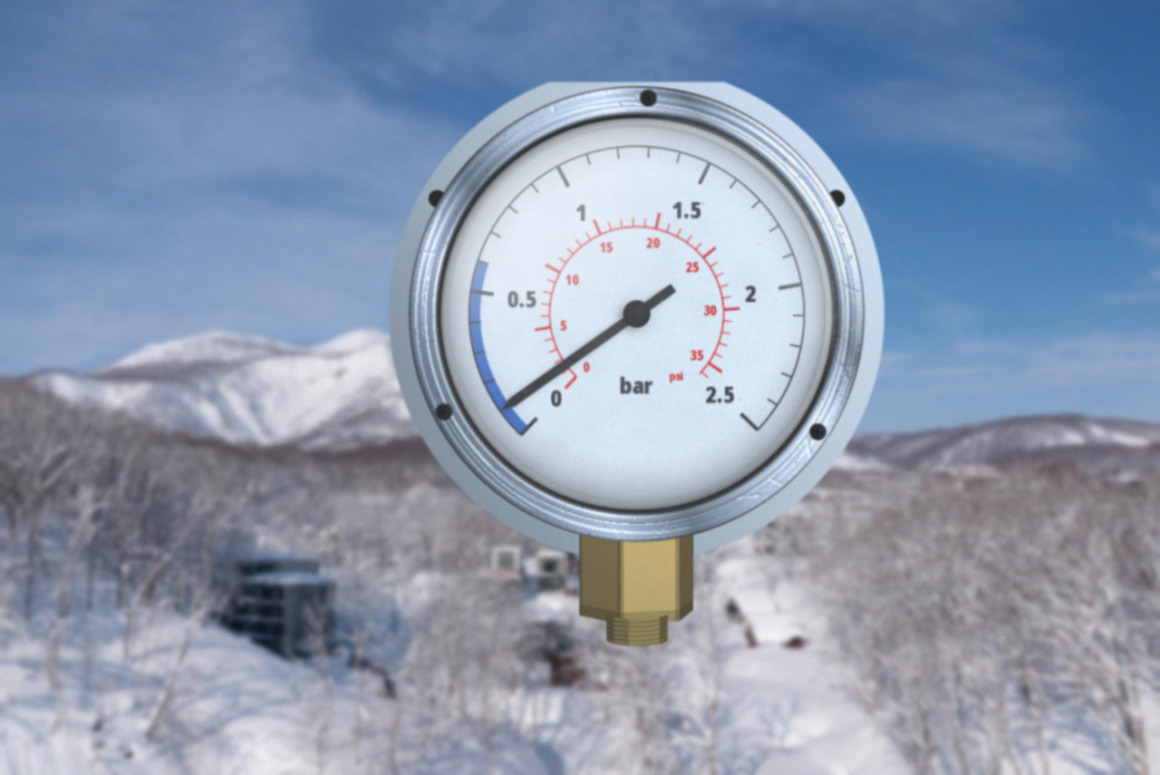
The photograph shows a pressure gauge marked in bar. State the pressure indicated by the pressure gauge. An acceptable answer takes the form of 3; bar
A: 0.1; bar
